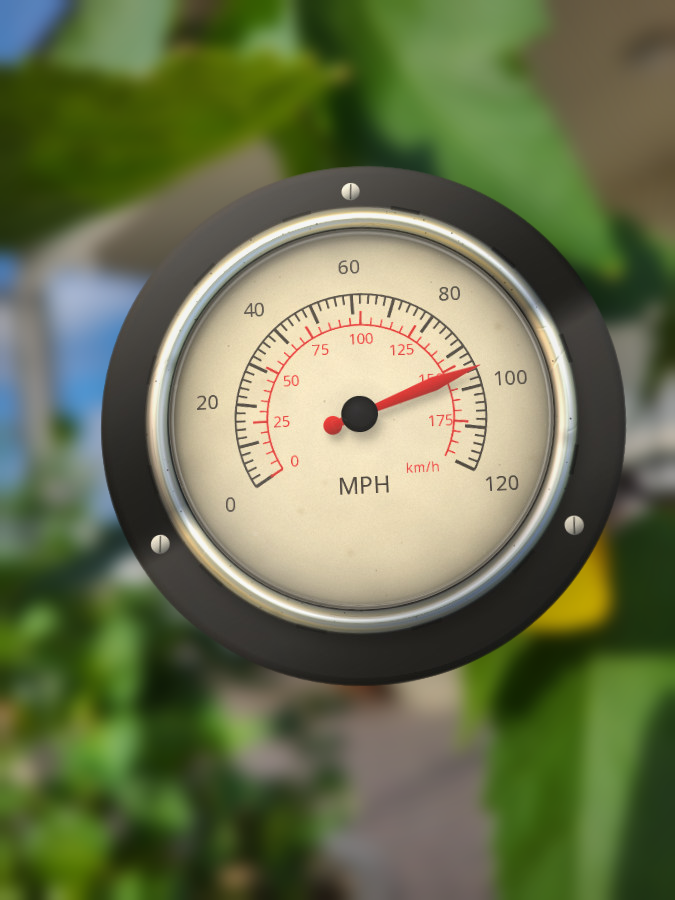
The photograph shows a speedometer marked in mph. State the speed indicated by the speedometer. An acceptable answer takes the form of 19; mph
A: 96; mph
